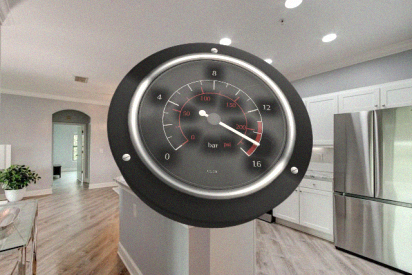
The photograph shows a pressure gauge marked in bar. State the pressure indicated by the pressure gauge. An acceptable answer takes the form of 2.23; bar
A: 15; bar
